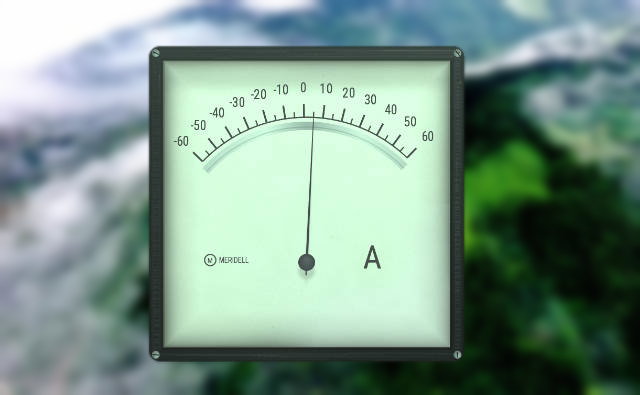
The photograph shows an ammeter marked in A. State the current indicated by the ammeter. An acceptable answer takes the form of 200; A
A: 5; A
